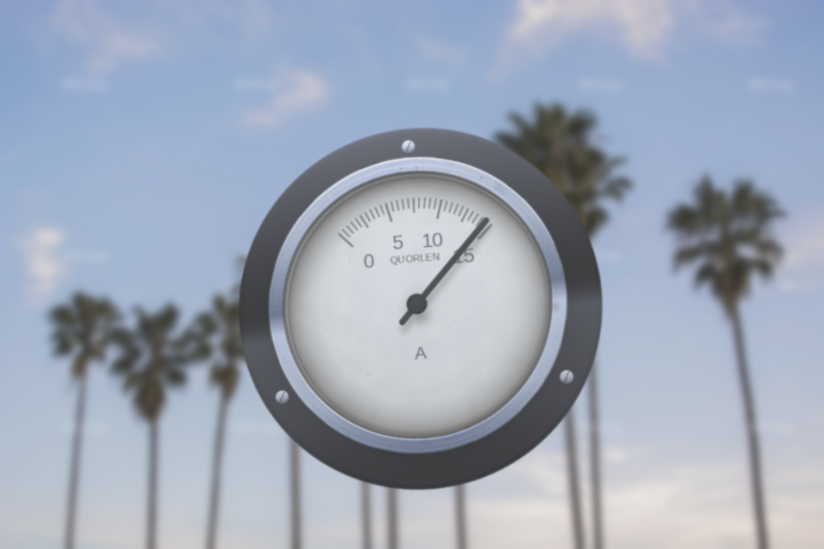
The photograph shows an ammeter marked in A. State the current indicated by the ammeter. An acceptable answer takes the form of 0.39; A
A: 14.5; A
